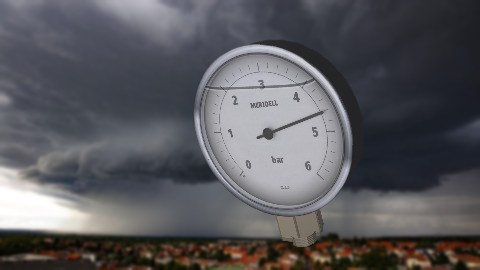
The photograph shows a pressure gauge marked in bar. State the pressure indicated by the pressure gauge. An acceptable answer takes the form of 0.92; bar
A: 4.6; bar
